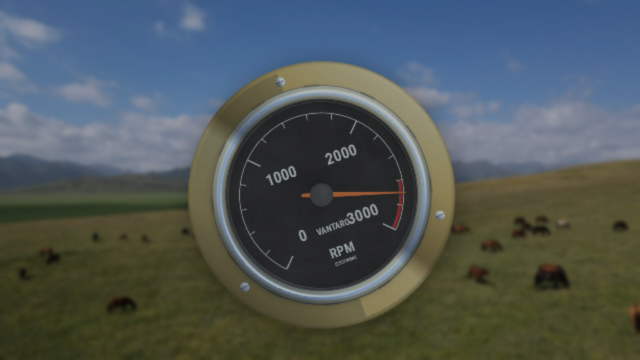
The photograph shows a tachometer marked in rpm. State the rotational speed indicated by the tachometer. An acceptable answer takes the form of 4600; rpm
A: 2700; rpm
